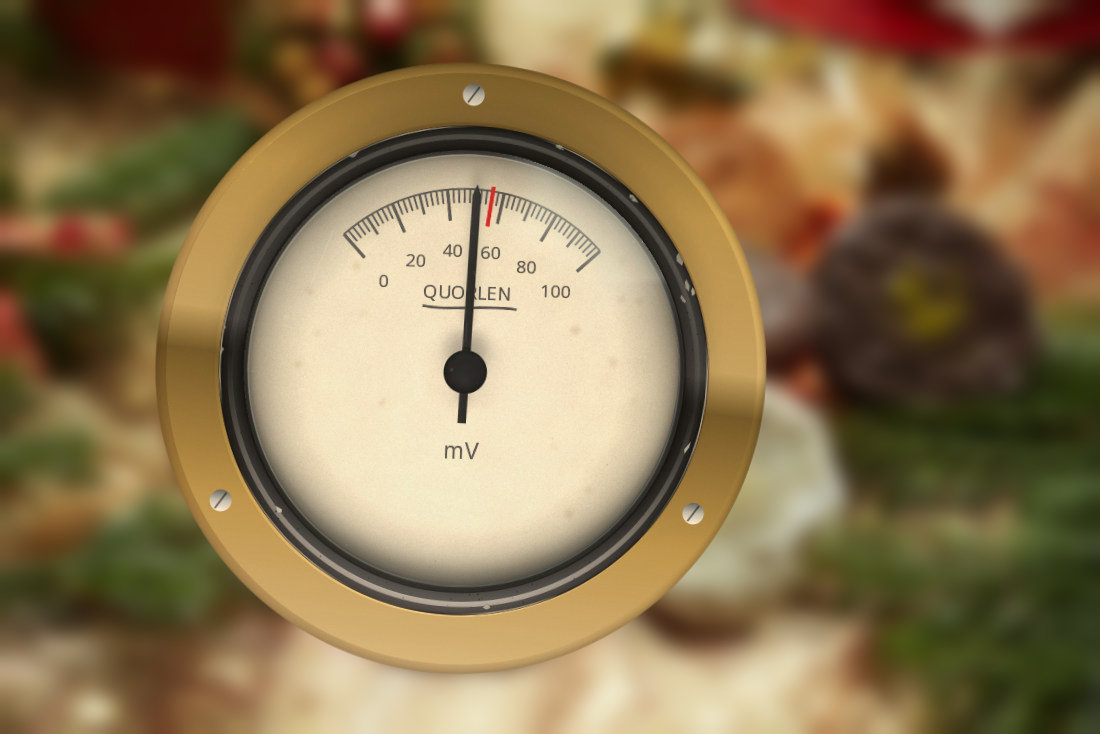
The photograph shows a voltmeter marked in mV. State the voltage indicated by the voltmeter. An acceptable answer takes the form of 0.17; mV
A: 50; mV
